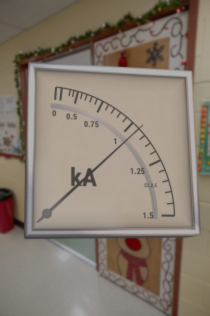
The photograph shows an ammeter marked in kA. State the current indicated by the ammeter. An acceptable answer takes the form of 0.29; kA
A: 1.05; kA
